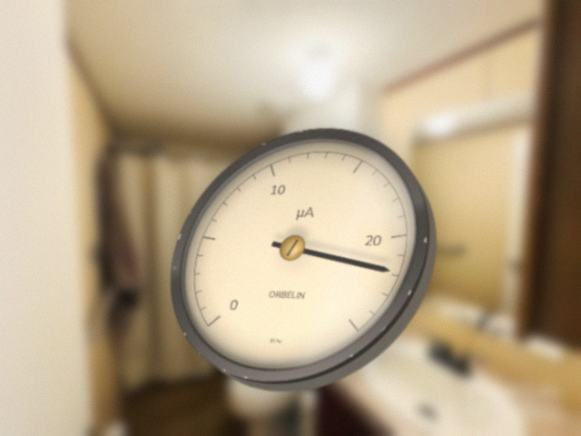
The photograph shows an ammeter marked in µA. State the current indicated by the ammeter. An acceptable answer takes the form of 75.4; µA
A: 22; µA
